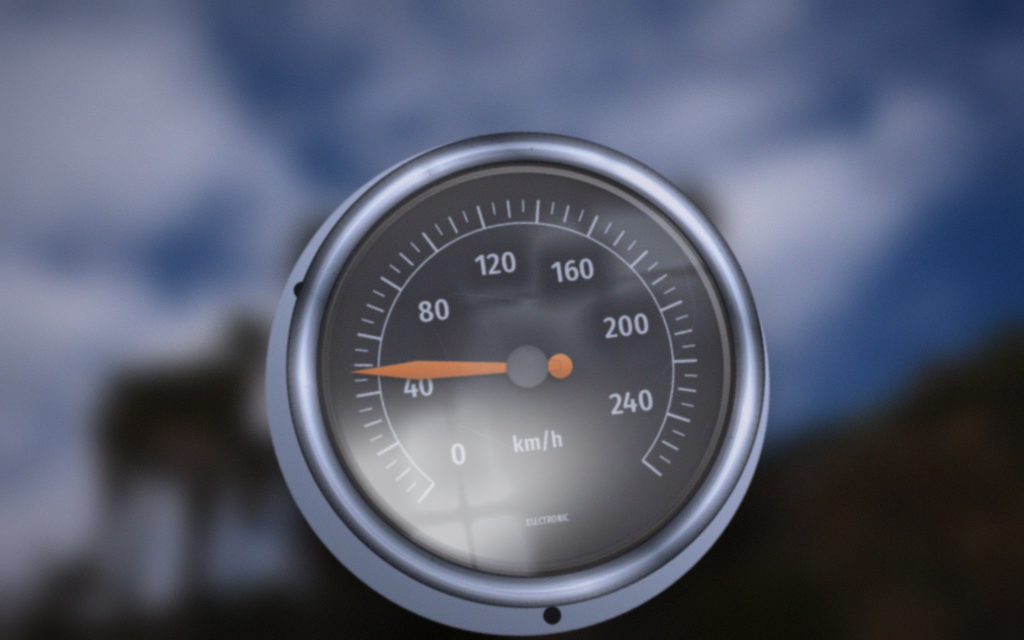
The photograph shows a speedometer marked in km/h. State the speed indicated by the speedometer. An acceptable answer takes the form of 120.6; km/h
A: 47.5; km/h
